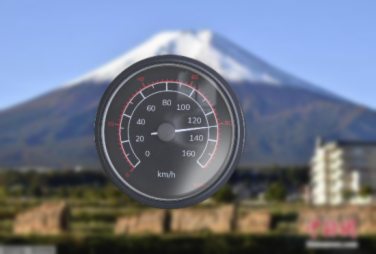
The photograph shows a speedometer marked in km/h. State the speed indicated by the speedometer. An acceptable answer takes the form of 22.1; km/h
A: 130; km/h
